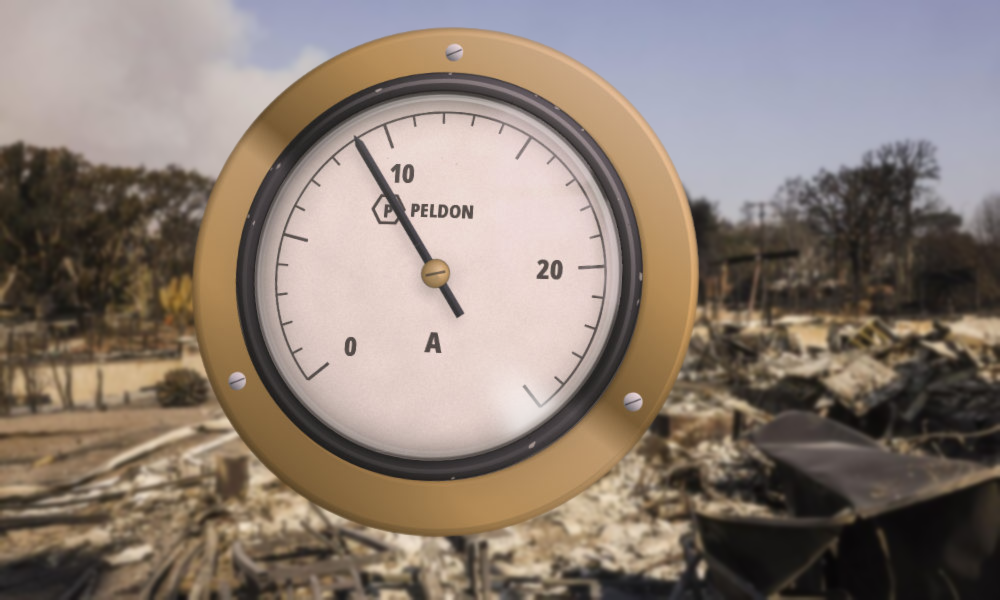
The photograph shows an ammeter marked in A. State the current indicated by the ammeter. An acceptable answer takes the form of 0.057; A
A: 9; A
